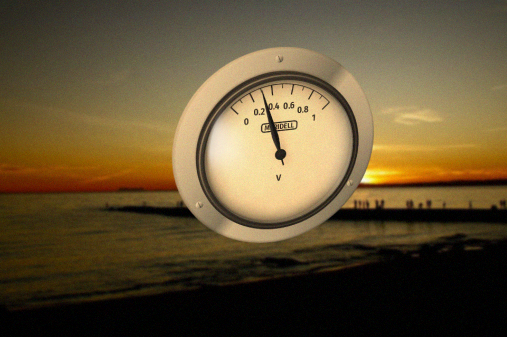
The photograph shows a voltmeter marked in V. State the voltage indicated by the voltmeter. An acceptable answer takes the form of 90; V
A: 0.3; V
